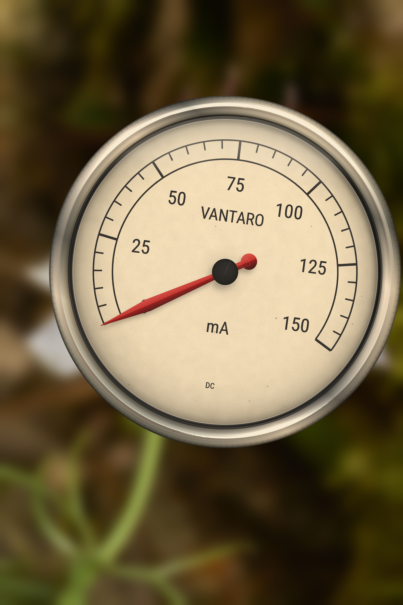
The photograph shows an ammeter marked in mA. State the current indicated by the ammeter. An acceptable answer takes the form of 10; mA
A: 0; mA
